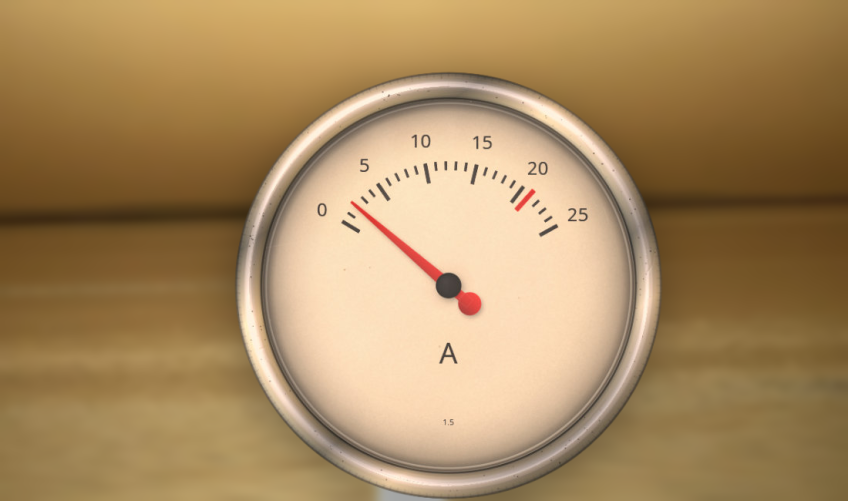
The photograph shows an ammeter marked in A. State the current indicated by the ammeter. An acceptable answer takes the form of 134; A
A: 2; A
